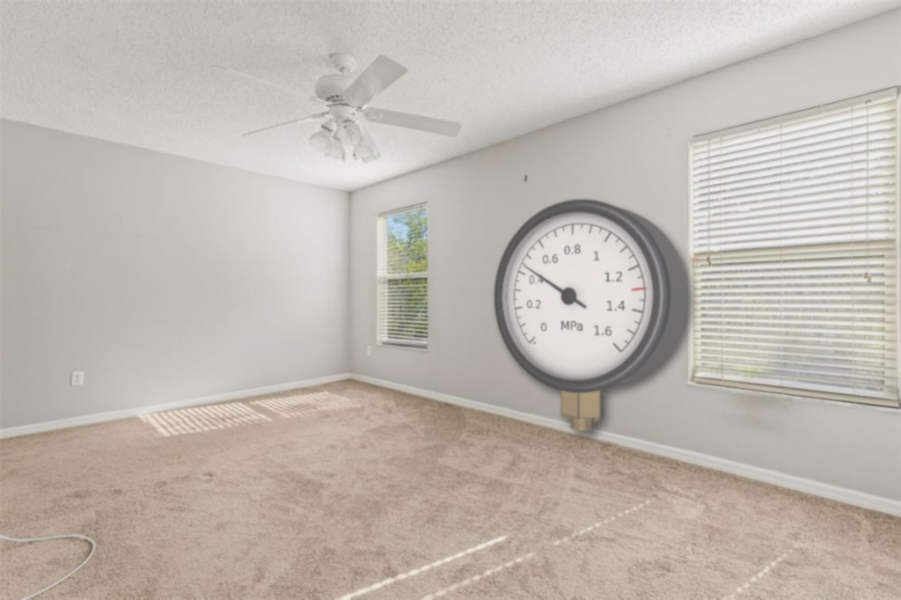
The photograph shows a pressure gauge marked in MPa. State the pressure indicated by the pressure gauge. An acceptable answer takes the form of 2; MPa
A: 0.45; MPa
